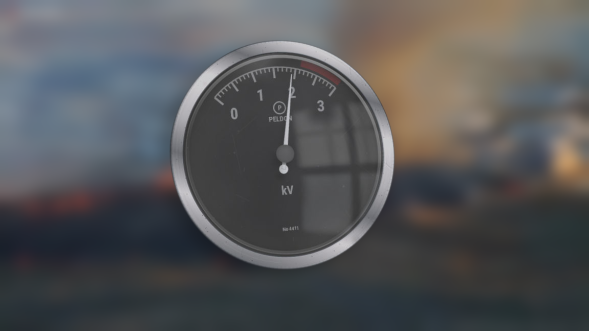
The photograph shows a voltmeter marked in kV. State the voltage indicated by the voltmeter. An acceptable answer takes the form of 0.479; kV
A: 1.9; kV
